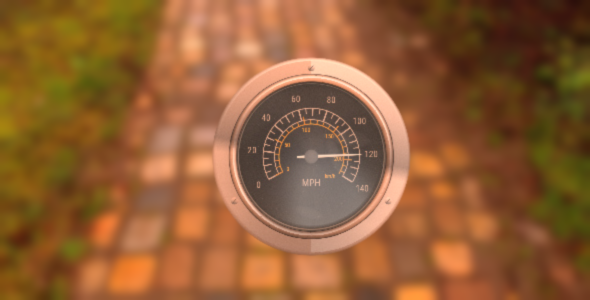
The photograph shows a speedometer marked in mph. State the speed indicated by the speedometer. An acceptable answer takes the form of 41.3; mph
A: 120; mph
